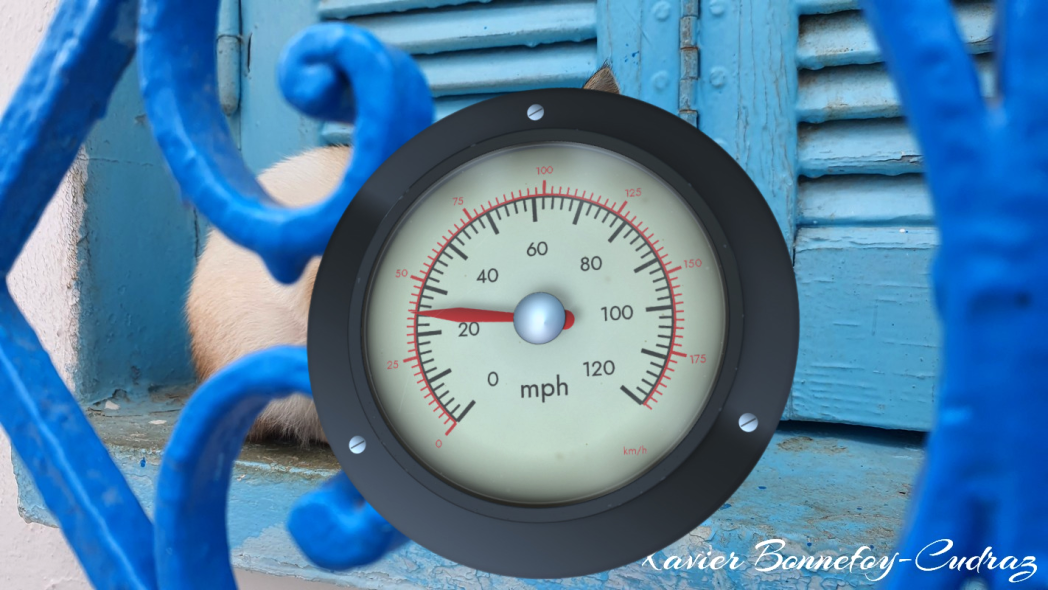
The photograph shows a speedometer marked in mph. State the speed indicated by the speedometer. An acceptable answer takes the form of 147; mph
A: 24; mph
